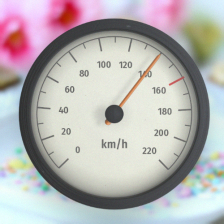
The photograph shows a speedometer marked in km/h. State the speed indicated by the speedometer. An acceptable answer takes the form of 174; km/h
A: 140; km/h
